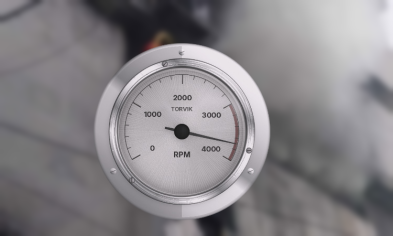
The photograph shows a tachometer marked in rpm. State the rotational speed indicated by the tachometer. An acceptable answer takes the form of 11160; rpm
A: 3700; rpm
